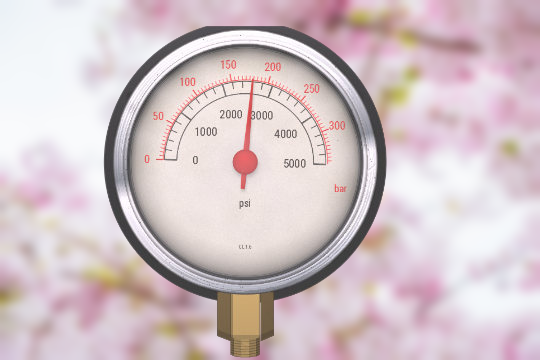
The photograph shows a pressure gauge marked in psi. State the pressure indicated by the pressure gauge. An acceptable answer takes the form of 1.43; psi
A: 2600; psi
